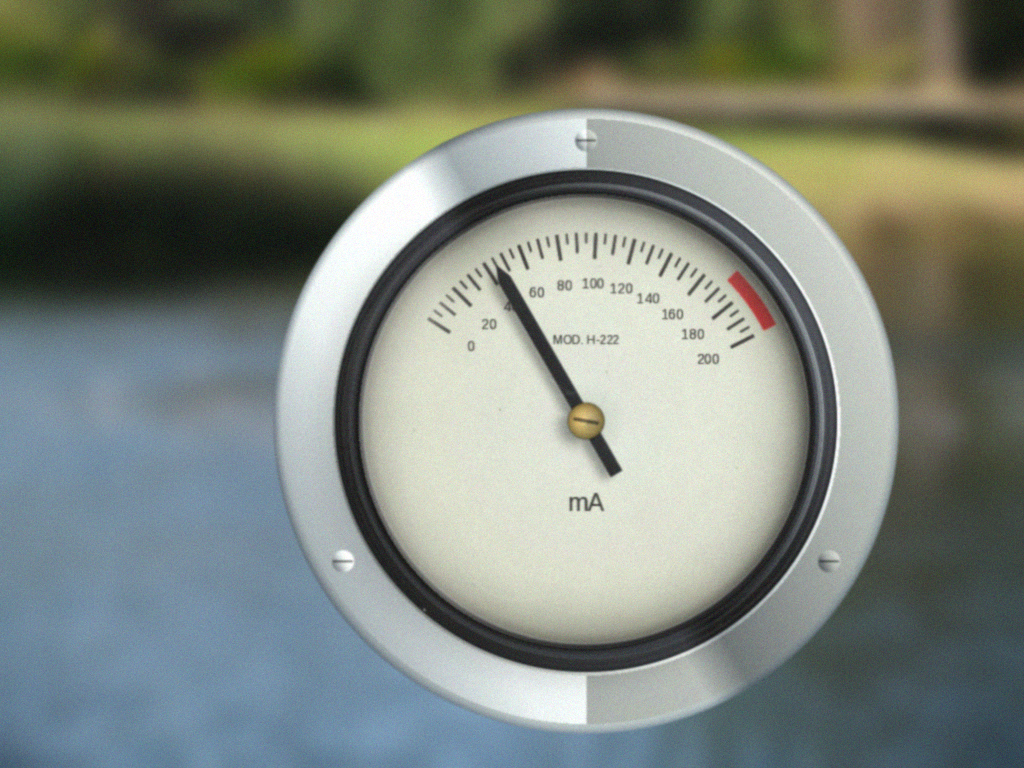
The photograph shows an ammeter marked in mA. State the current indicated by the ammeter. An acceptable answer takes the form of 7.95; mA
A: 45; mA
